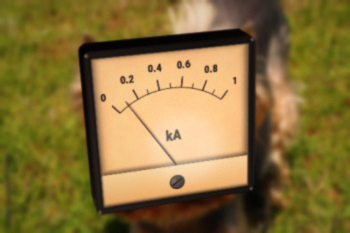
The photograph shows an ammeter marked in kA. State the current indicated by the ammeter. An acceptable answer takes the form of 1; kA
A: 0.1; kA
